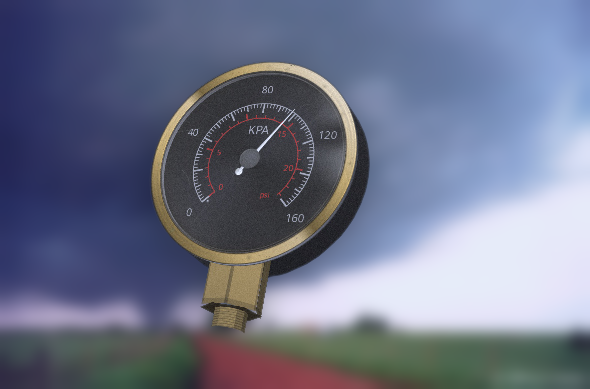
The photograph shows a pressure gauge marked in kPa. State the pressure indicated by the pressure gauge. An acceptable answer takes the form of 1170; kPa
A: 100; kPa
